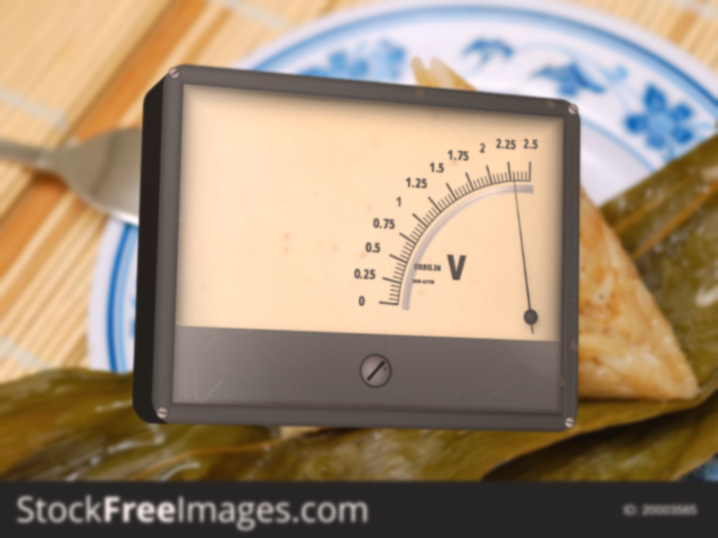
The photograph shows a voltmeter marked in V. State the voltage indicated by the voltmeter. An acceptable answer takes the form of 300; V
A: 2.25; V
